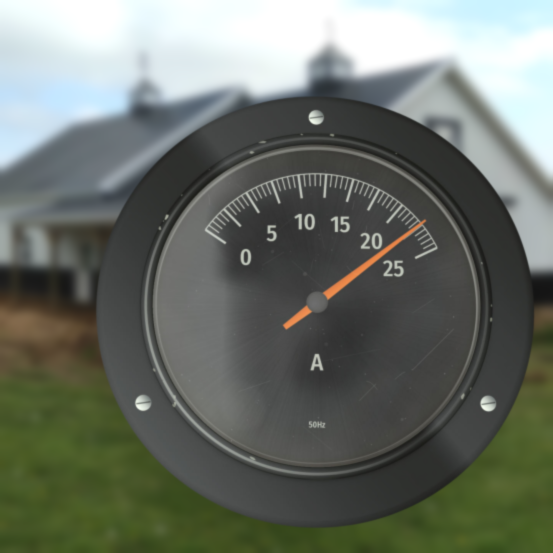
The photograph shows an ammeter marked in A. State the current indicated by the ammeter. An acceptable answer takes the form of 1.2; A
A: 22.5; A
